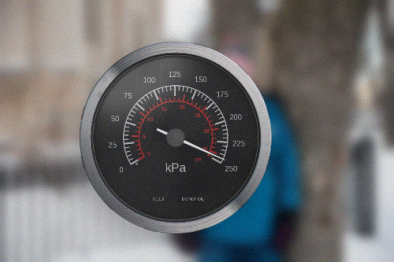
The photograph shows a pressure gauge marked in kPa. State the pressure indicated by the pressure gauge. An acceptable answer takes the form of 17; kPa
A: 245; kPa
